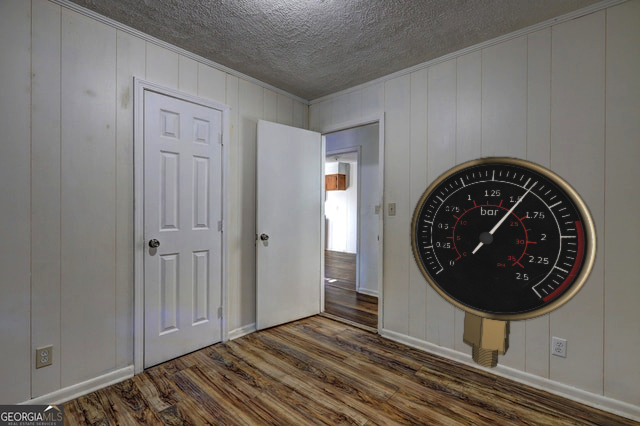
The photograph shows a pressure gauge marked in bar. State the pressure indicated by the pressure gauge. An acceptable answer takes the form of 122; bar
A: 1.55; bar
